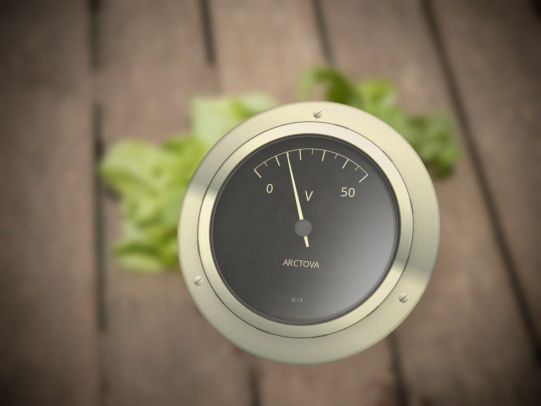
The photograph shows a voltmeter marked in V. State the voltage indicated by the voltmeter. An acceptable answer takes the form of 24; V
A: 15; V
